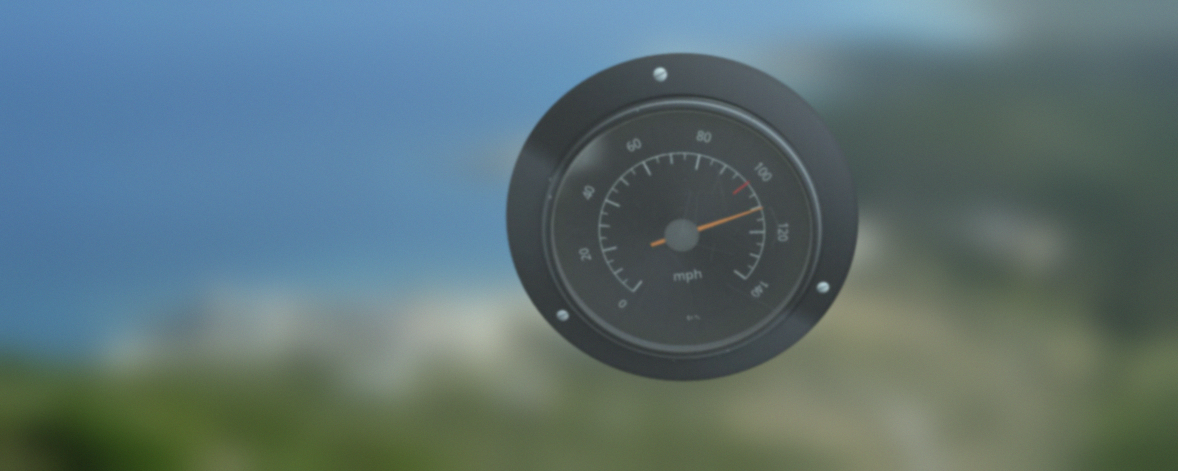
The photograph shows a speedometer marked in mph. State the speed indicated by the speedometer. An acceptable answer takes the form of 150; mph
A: 110; mph
